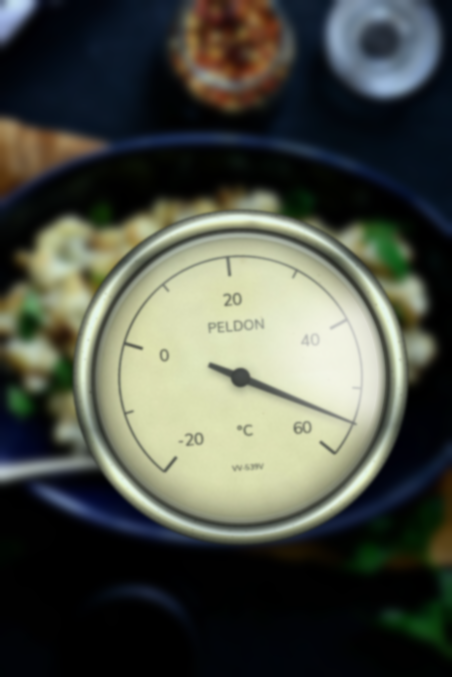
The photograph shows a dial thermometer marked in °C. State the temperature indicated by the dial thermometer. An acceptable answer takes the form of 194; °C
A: 55; °C
